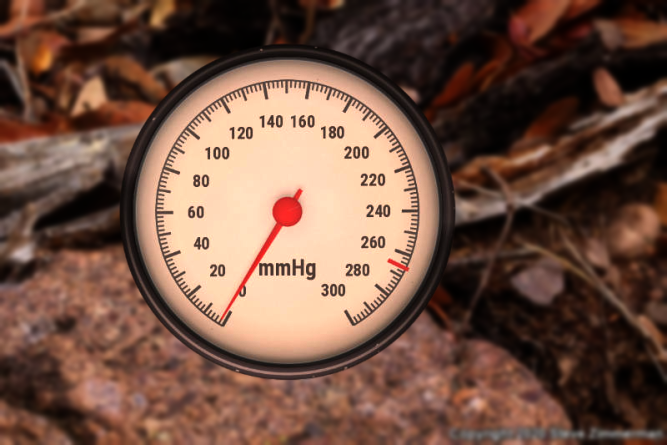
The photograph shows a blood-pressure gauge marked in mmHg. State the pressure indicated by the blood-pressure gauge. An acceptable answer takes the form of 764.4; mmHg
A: 2; mmHg
